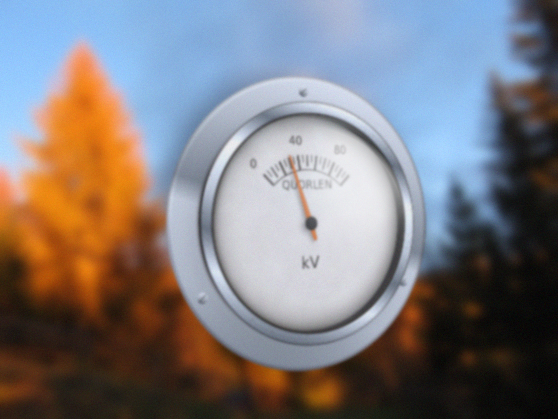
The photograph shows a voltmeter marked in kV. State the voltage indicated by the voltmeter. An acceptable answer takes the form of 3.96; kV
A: 30; kV
